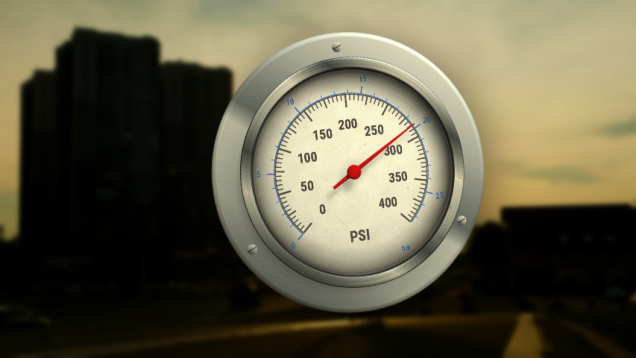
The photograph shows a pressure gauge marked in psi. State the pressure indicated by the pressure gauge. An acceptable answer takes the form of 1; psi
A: 285; psi
